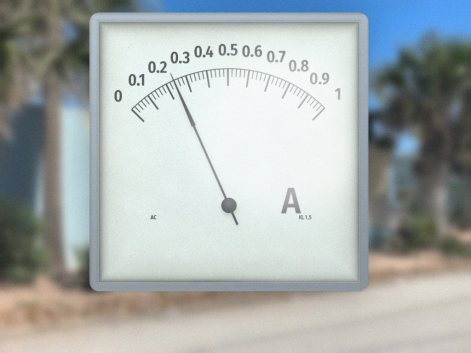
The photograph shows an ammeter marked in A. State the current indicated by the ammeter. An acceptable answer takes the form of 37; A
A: 0.24; A
